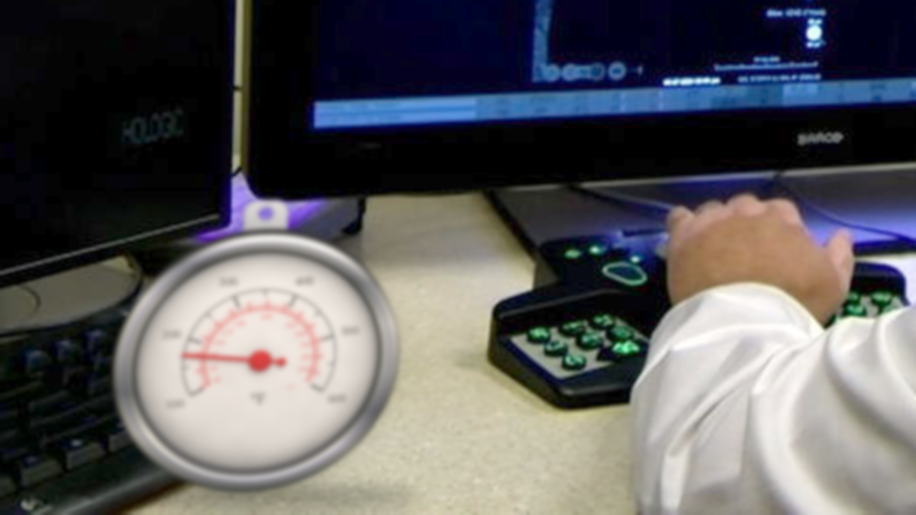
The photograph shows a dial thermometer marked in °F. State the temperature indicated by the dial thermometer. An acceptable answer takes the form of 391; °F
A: 175; °F
